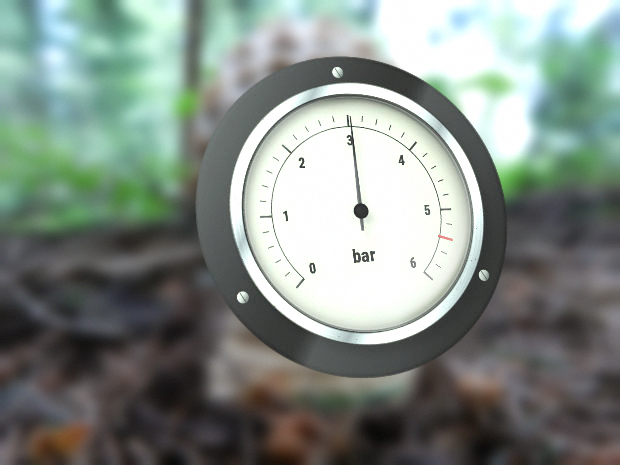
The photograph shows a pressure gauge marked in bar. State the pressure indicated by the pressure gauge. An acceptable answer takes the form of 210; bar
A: 3; bar
